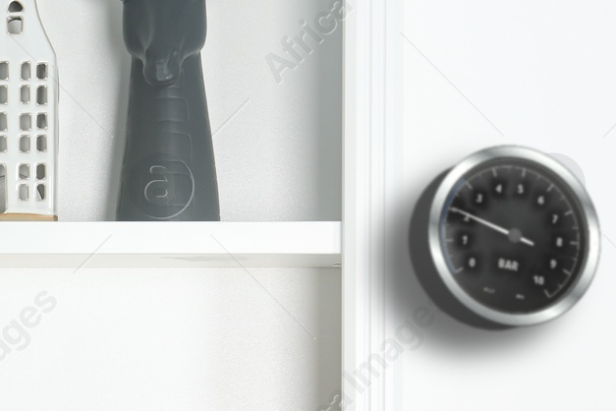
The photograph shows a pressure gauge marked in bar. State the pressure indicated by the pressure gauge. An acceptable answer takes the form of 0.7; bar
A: 2; bar
